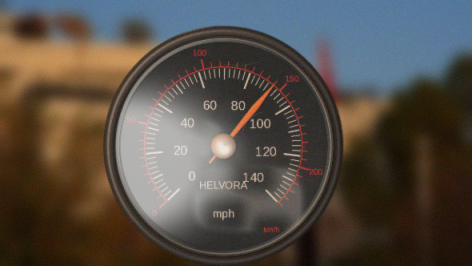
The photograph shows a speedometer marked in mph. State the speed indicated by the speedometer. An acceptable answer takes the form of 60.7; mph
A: 90; mph
